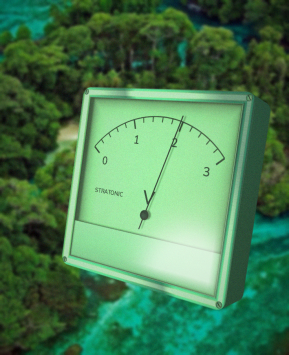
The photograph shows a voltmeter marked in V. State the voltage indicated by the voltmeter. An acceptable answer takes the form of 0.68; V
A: 2; V
